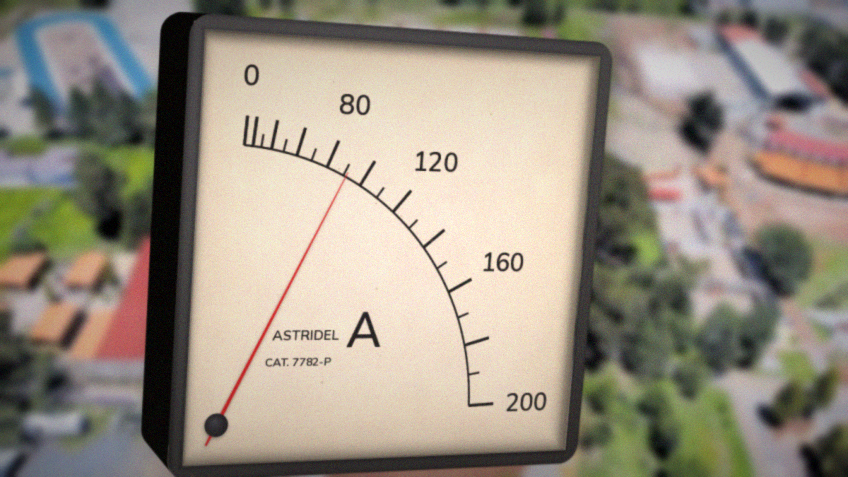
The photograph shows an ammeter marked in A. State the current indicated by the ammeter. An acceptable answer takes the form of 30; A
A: 90; A
